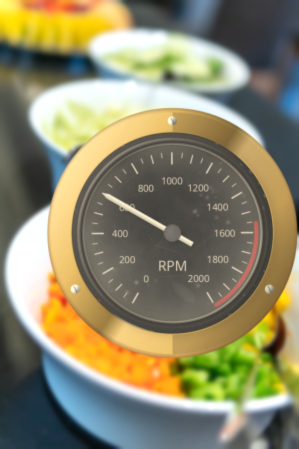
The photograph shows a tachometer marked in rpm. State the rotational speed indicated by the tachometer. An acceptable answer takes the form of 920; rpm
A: 600; rpm
